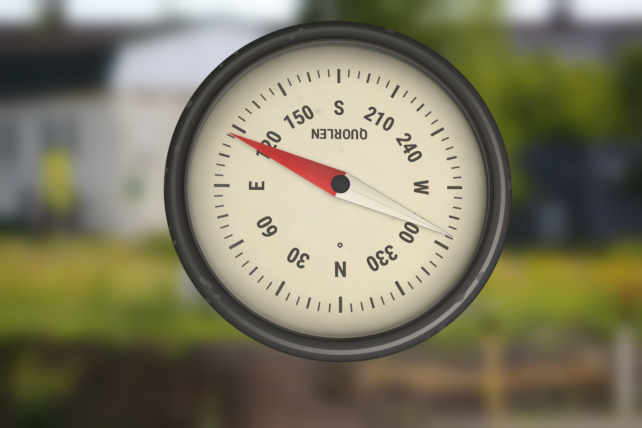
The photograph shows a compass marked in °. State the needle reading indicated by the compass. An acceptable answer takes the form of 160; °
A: 115; °
